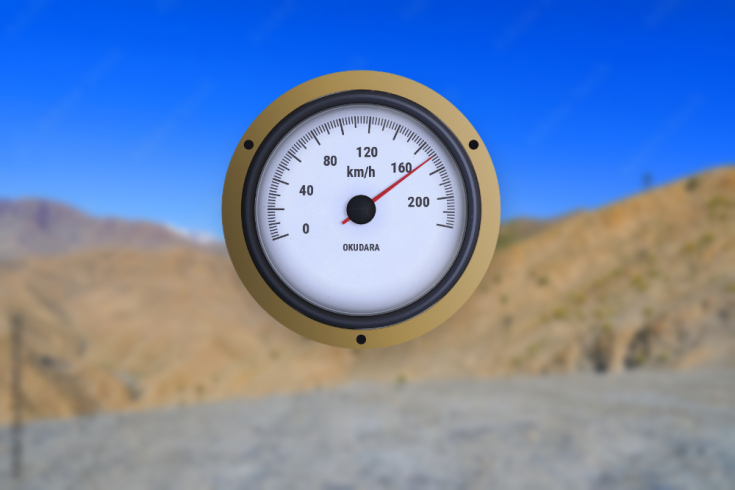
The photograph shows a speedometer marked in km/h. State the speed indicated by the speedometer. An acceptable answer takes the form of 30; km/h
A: 170; km/h
